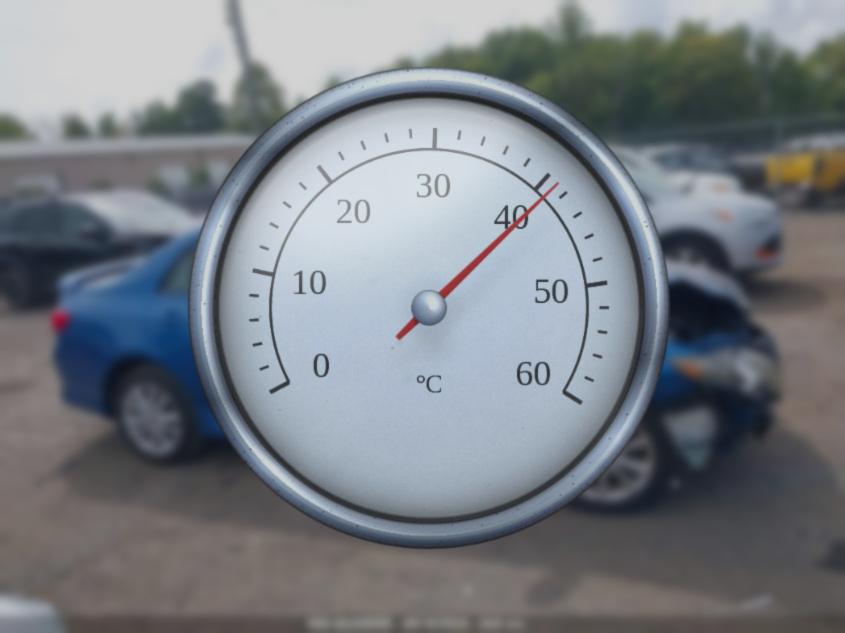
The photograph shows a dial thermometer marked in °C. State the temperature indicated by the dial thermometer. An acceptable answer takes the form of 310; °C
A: 41; °C
